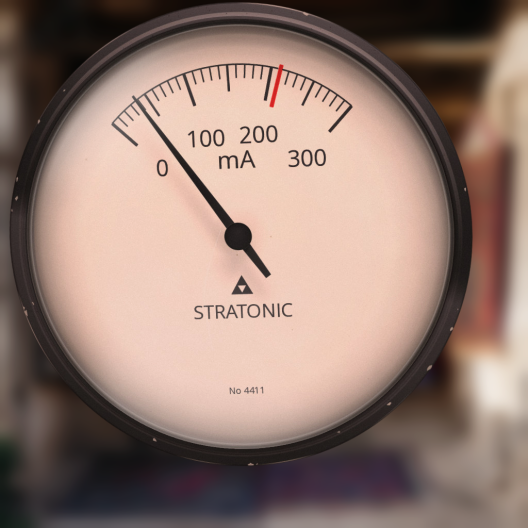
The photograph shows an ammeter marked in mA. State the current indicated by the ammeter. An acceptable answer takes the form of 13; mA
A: 40; mA
